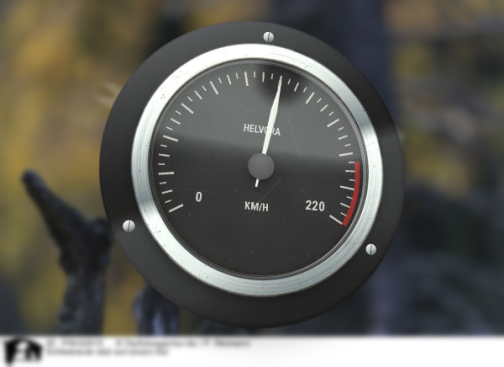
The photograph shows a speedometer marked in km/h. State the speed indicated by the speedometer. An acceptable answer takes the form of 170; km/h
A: 120; km/h
